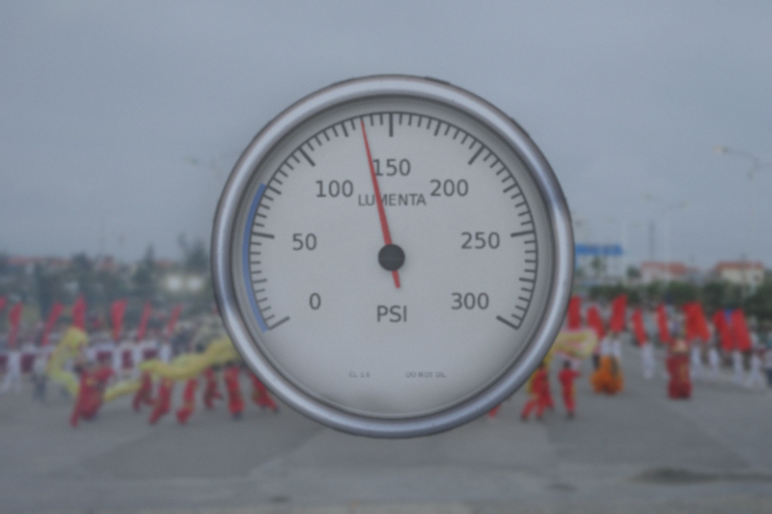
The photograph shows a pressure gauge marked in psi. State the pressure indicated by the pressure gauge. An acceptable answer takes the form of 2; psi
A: 135; psi
